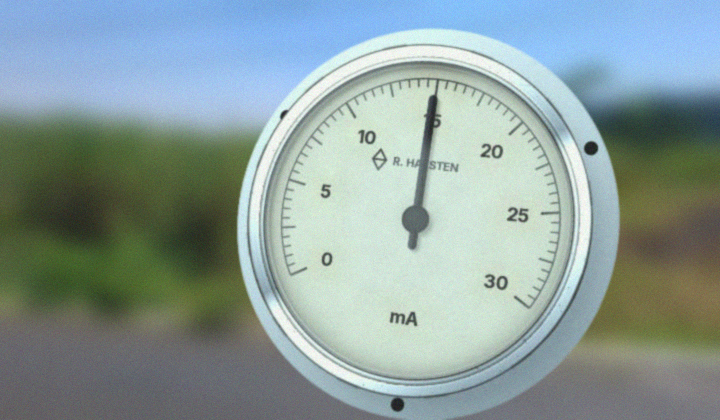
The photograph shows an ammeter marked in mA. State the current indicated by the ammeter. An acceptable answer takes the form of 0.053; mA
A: 15; mA
